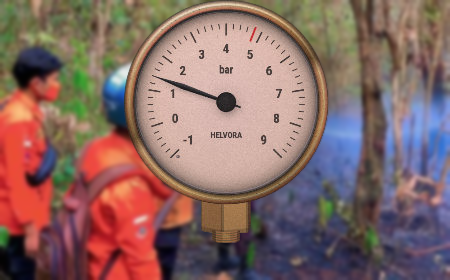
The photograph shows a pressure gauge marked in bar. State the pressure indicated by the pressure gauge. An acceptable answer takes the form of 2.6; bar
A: 1.4; bar
